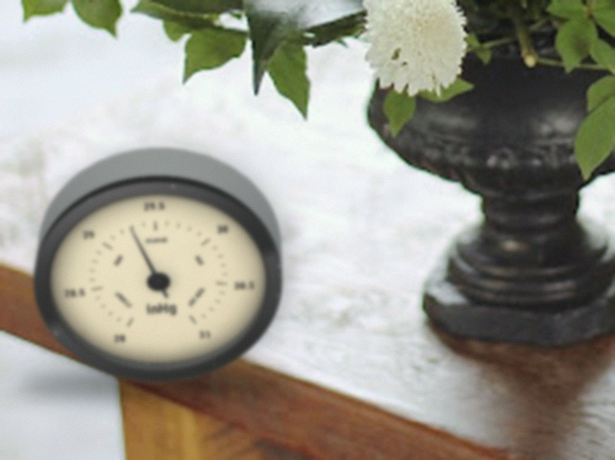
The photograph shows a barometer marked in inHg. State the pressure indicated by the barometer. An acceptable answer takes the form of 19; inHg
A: 29.3; inHg
